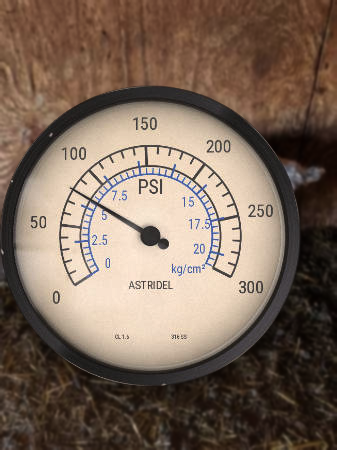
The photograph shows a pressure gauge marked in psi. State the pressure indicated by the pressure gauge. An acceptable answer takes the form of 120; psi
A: 80; psi
